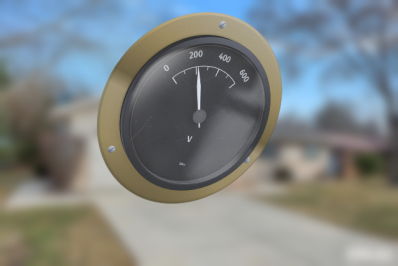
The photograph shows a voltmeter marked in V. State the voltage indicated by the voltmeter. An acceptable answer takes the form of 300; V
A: 200; V
